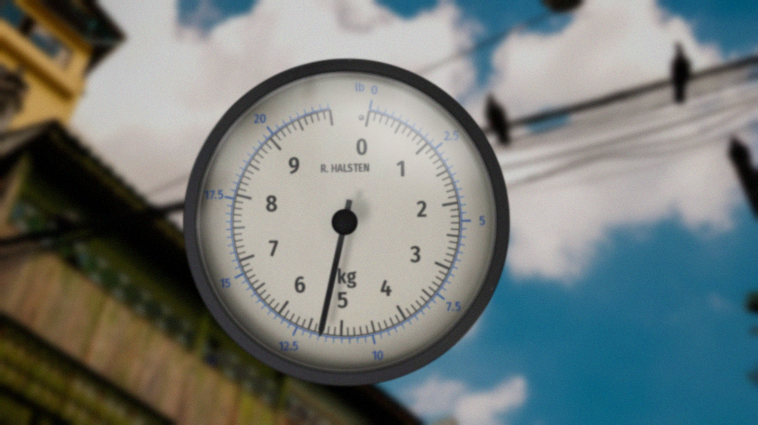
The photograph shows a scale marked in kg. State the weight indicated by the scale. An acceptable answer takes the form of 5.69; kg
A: 5.3; kg
